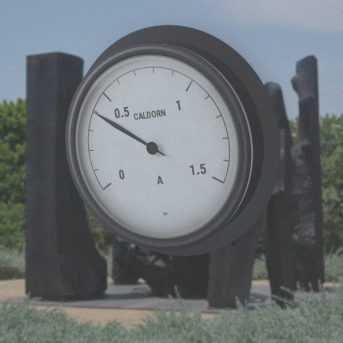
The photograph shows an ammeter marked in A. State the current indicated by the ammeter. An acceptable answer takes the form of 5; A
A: 0.4; A
